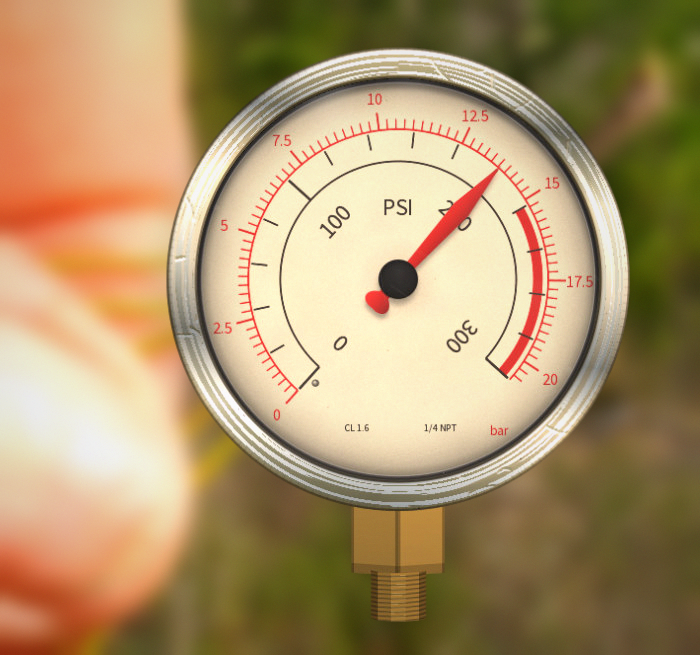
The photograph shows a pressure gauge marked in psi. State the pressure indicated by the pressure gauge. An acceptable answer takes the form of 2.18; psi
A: 200; psi
